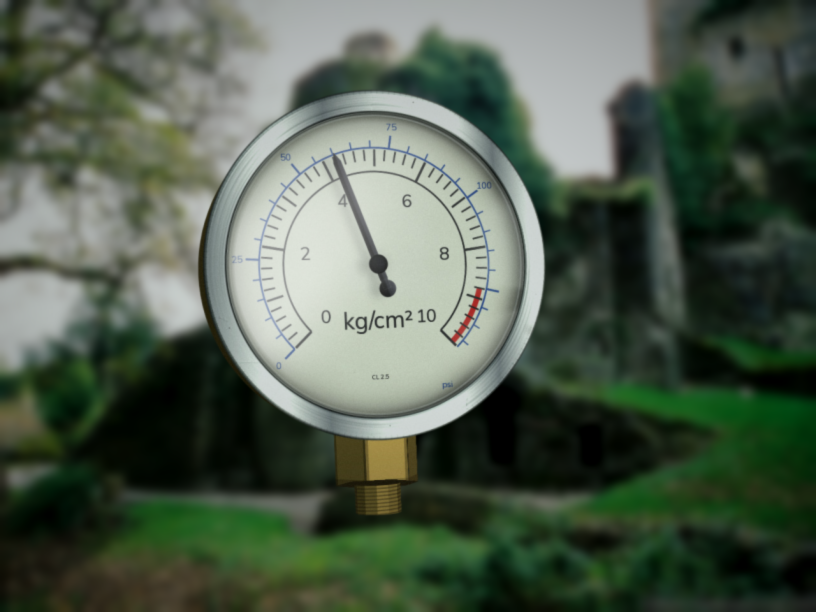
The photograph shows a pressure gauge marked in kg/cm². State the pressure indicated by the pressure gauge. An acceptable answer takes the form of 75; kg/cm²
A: 4.2; kg/cm²
